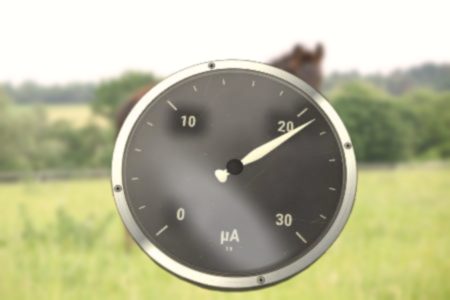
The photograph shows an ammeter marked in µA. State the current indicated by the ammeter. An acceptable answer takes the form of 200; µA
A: 21; µA
